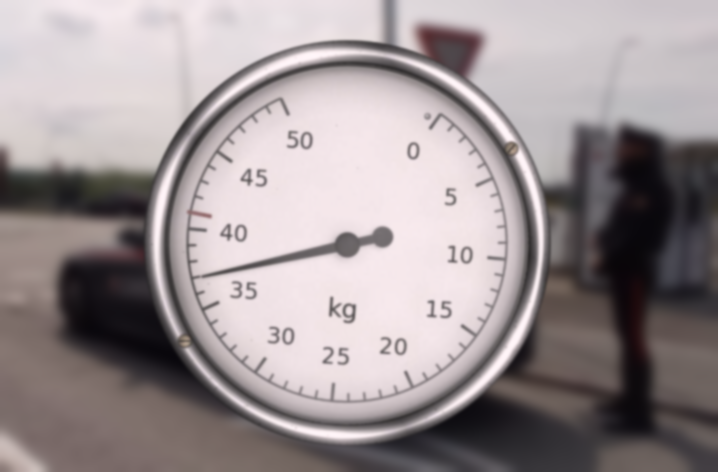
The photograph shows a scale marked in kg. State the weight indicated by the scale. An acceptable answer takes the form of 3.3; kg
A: 37; kg
